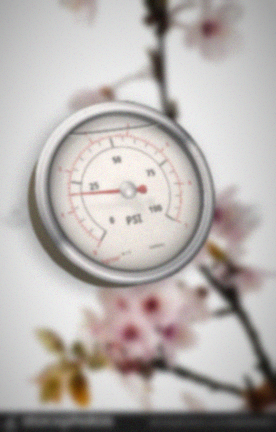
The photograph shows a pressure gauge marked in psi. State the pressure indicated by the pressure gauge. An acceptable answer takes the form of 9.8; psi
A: 20; psi
